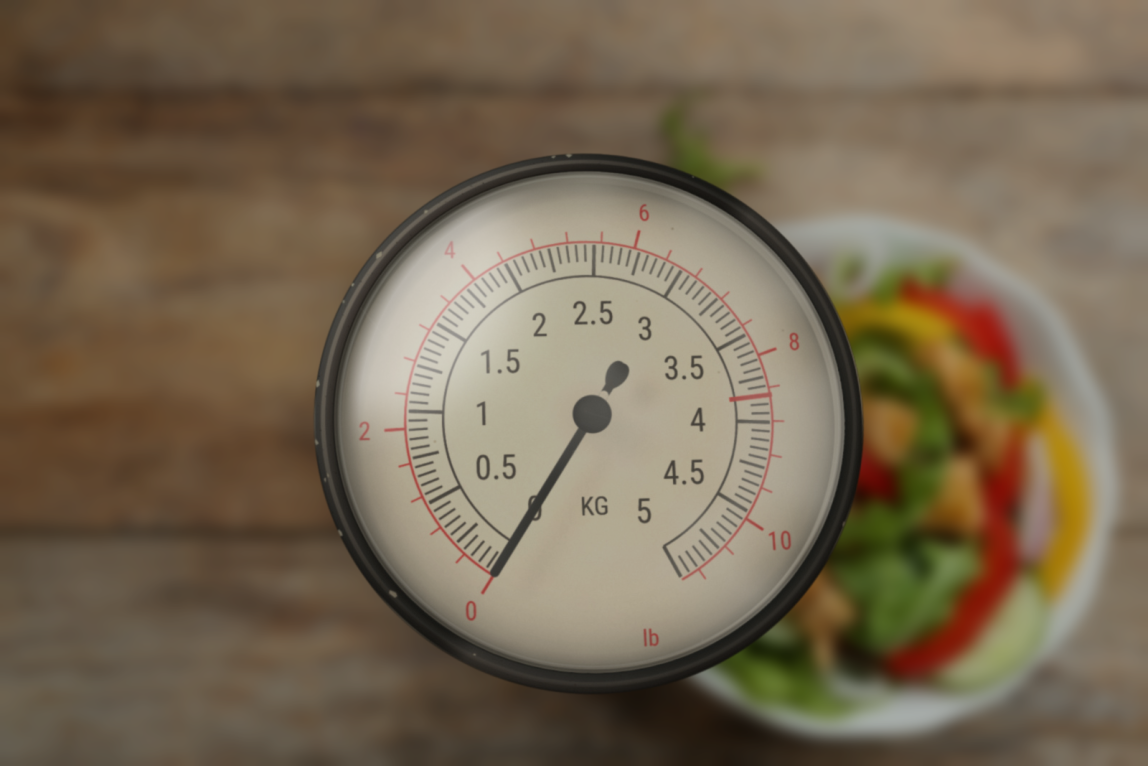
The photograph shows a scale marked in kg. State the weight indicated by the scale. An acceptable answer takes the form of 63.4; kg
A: 0; kg
